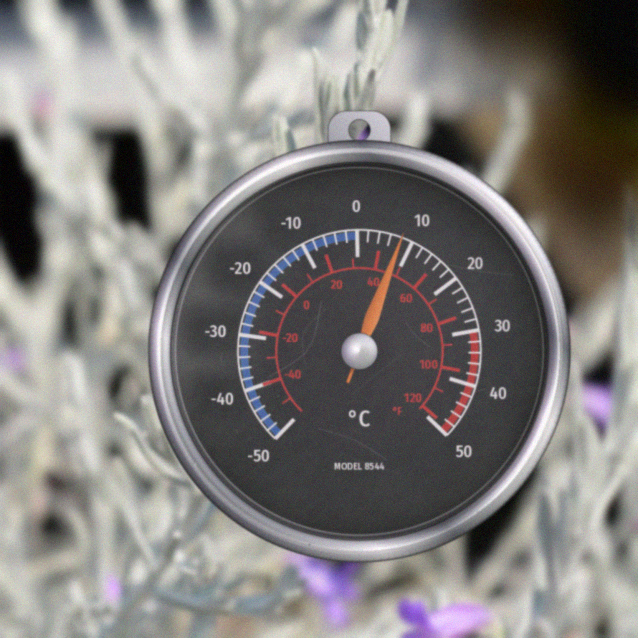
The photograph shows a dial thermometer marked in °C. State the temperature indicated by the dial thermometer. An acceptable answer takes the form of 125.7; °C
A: 8; °C
